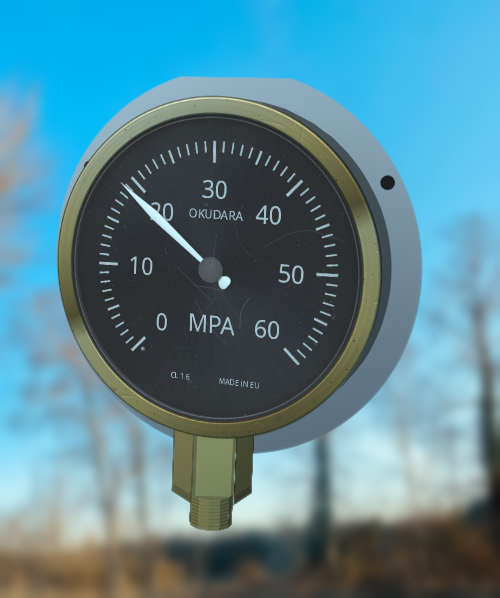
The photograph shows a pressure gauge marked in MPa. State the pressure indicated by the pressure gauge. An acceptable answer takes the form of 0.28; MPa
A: 19; MPa
